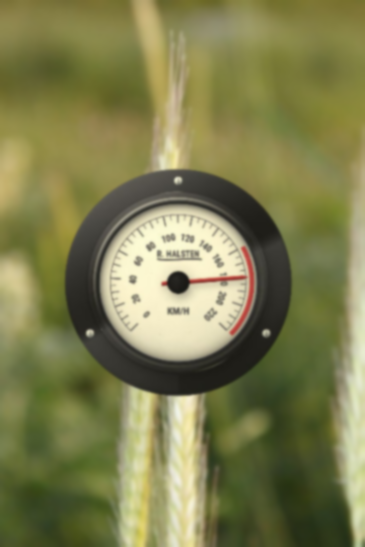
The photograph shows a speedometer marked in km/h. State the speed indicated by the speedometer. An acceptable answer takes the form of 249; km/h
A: 180; km/h
